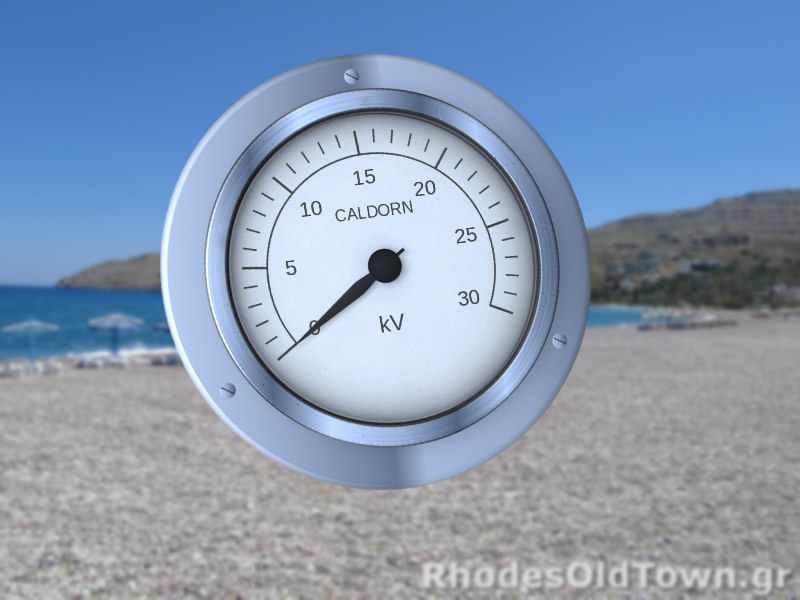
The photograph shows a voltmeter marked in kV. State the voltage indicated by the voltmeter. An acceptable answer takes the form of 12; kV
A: 0; kV
